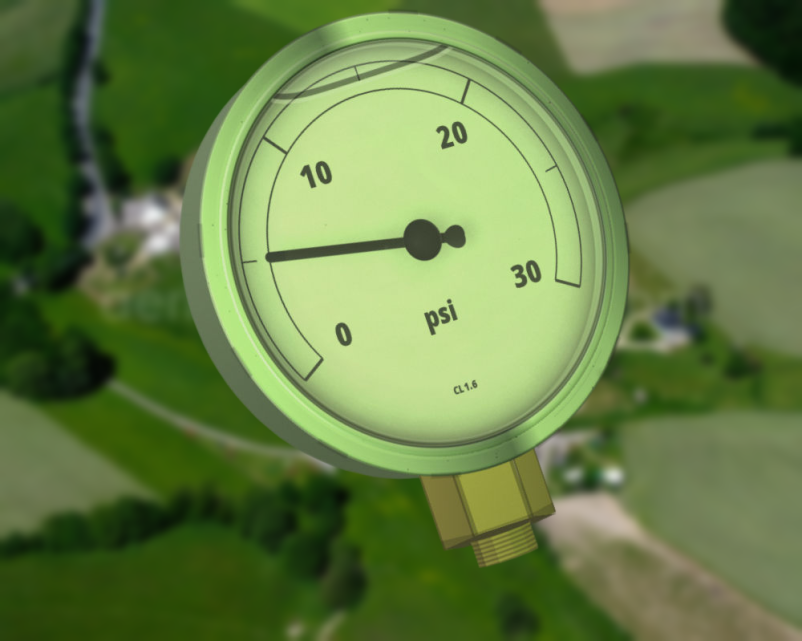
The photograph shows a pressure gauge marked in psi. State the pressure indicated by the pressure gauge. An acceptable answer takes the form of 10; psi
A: 5; psi
